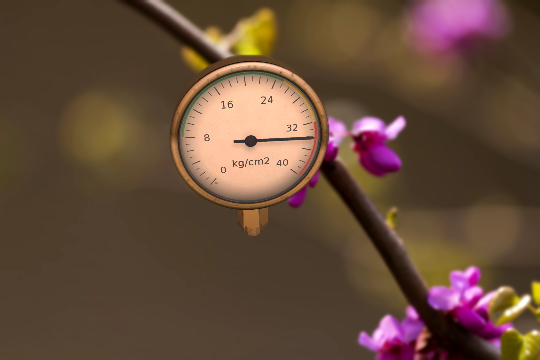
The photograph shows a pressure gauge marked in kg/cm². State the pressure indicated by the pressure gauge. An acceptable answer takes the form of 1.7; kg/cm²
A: 34; kg/cm²
